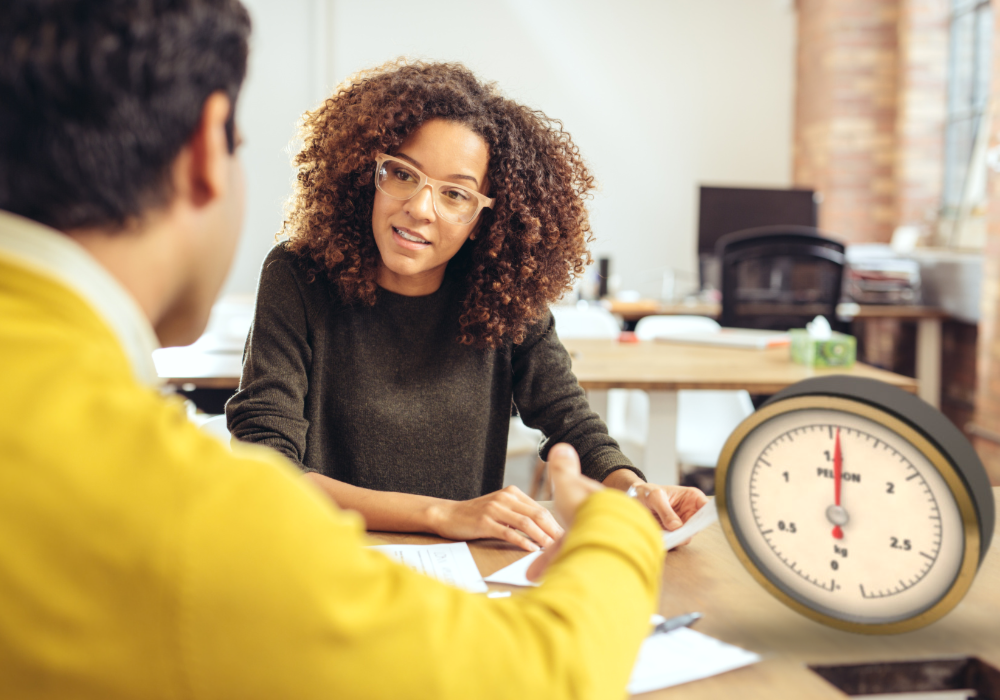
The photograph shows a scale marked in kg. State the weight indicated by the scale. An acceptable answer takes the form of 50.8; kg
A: 1.55; kg
